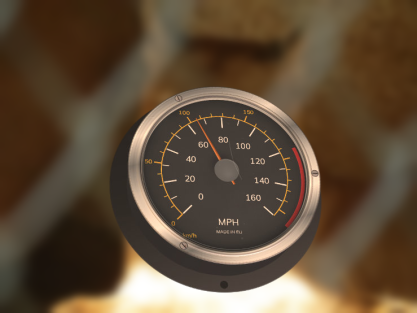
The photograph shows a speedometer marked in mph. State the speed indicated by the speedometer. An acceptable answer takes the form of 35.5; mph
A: 65; mph
